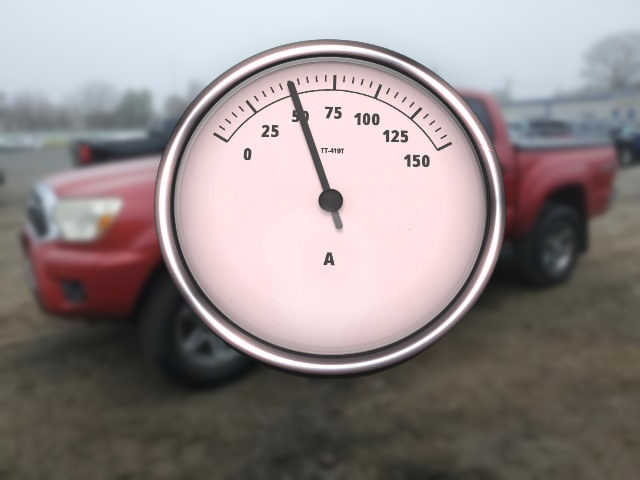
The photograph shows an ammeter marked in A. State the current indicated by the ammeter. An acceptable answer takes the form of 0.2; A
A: 50; A
